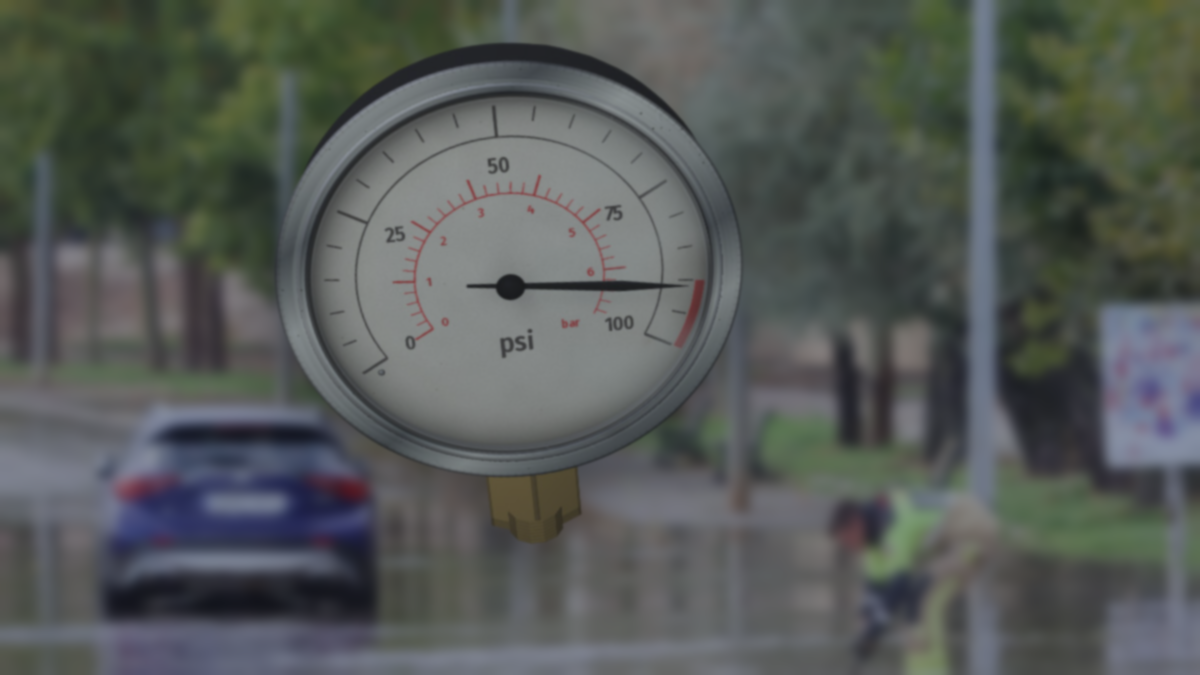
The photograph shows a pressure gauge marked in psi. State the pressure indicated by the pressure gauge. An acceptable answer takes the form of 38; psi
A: 90; psi
